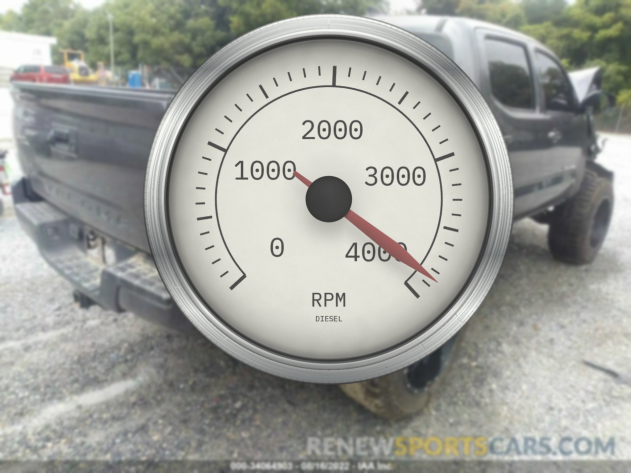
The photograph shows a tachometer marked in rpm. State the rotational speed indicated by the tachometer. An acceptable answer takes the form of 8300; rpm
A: 3850; rpm
